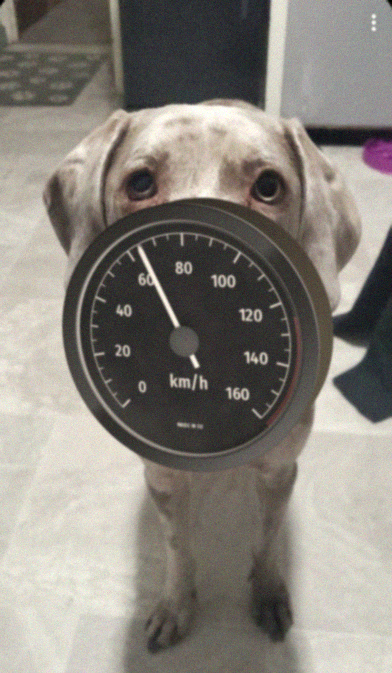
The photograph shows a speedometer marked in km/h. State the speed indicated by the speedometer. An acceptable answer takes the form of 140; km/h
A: 65; km/h
